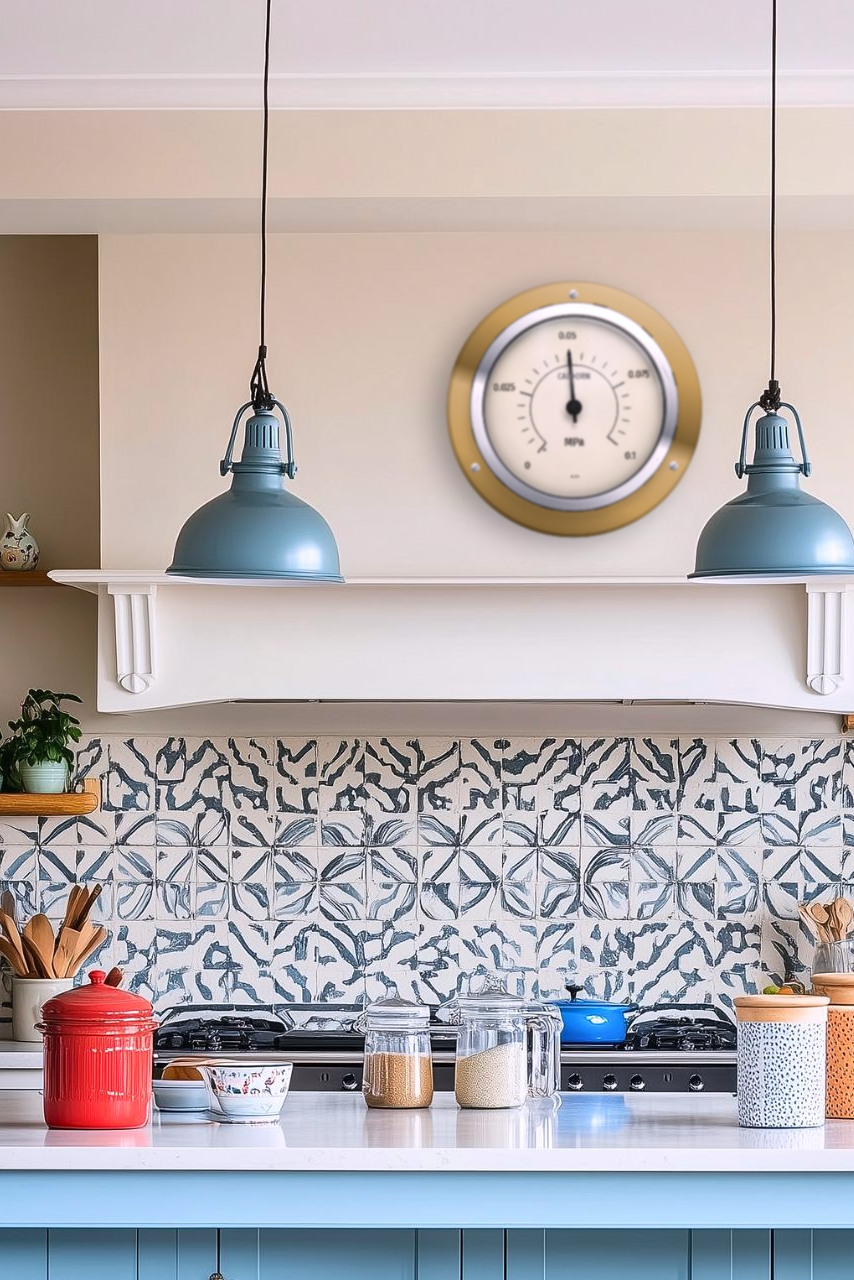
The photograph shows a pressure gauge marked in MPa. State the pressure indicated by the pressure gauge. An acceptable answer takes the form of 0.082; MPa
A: 0.05; MPa
